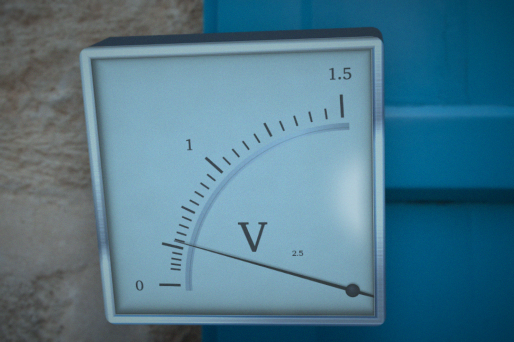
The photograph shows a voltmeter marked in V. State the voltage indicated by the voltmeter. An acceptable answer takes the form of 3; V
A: 0.55; V
